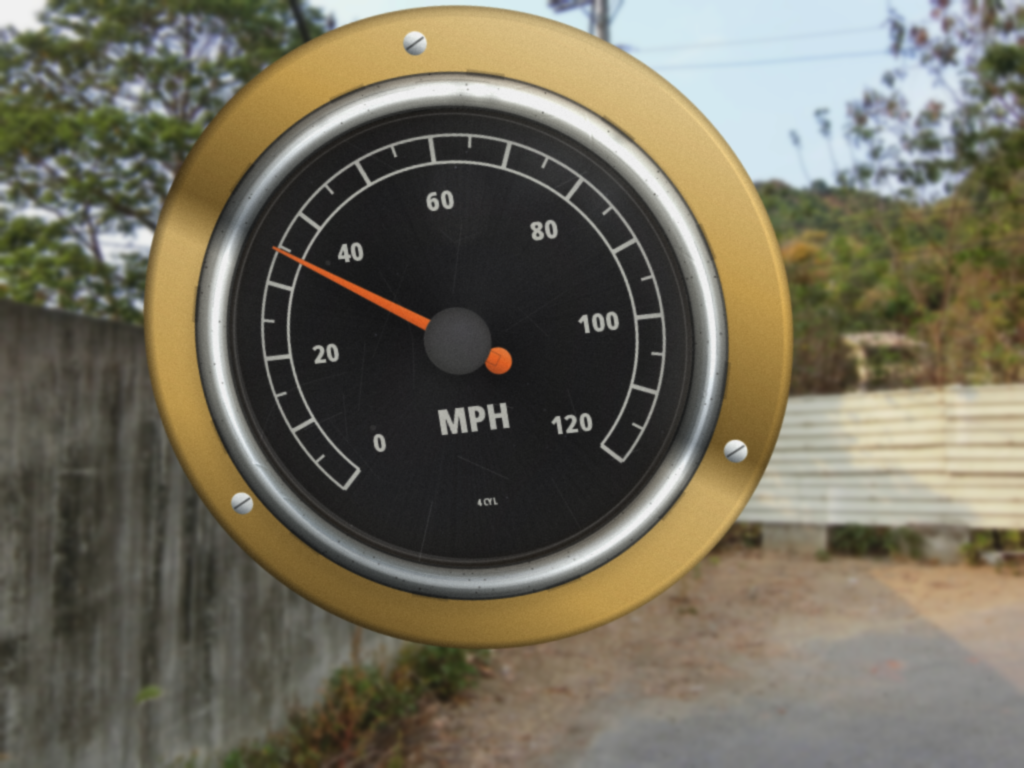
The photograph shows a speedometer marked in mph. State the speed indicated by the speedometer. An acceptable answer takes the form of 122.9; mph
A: 35; mph
